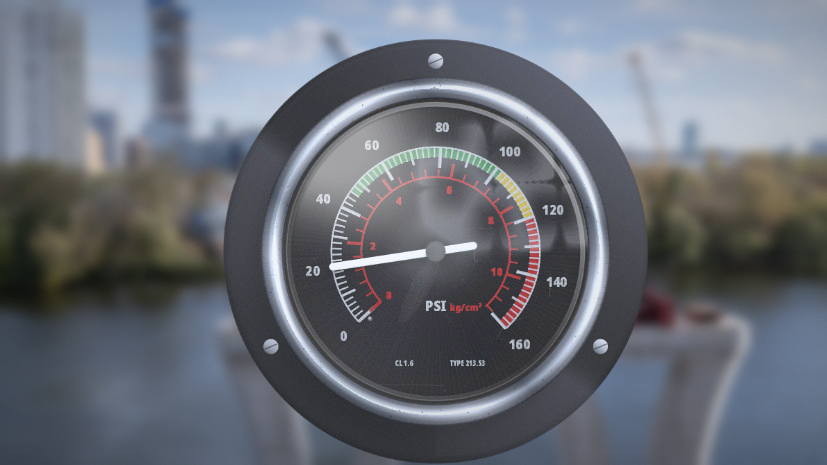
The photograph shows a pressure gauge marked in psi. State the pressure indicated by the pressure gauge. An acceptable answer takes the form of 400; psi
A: 20; psi
